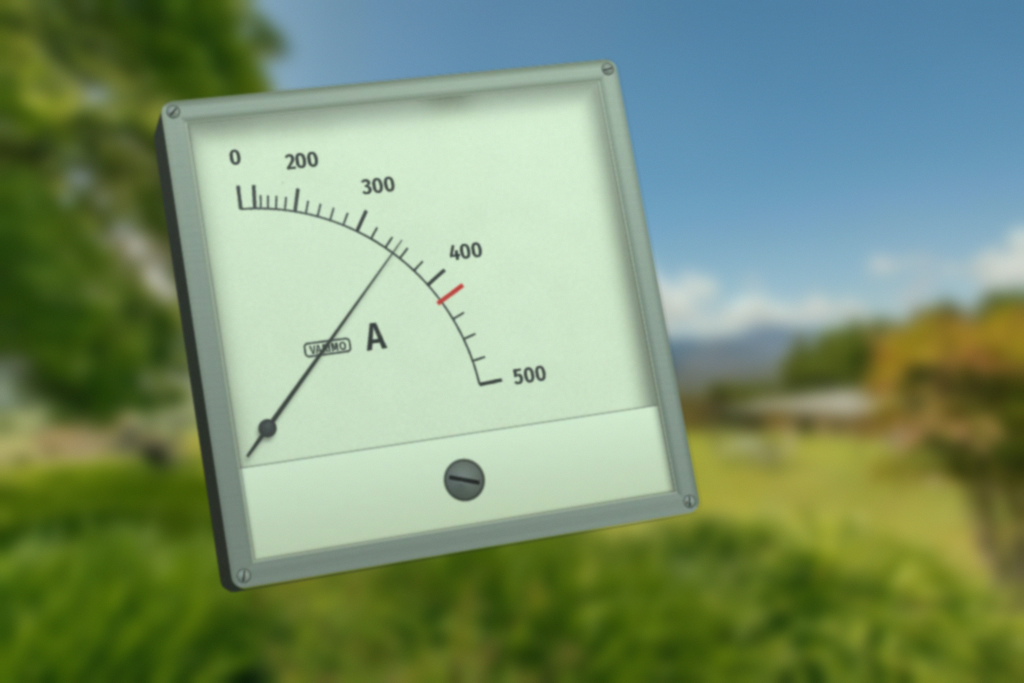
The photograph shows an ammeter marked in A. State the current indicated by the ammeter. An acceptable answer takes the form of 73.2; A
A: 350; A
